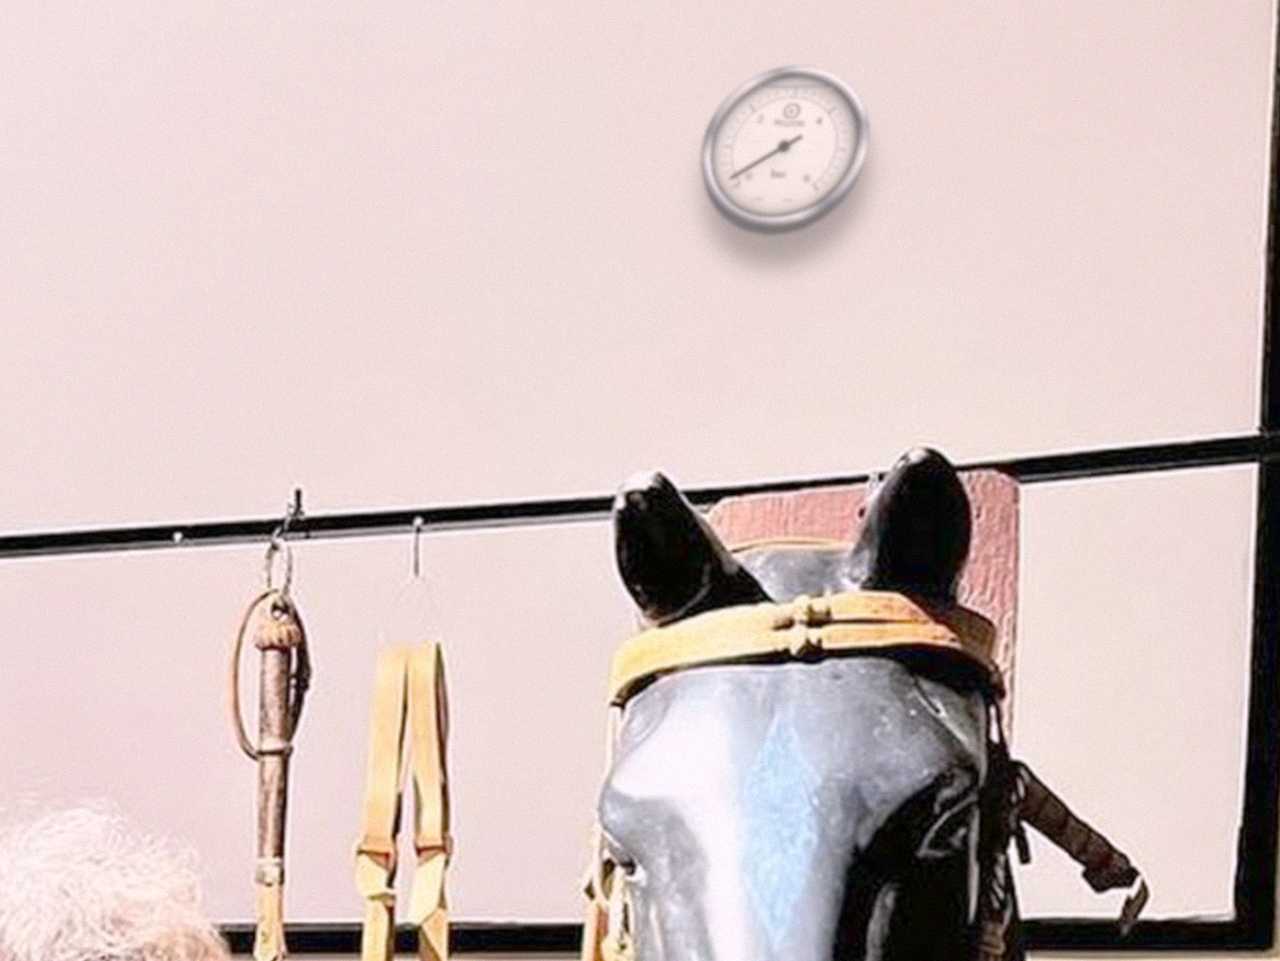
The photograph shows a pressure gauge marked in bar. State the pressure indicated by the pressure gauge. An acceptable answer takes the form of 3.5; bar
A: 0.2; bar
